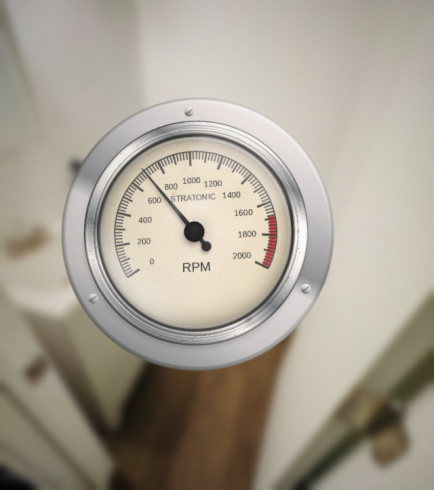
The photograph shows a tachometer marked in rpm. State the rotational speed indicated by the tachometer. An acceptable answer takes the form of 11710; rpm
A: 700; rpm
